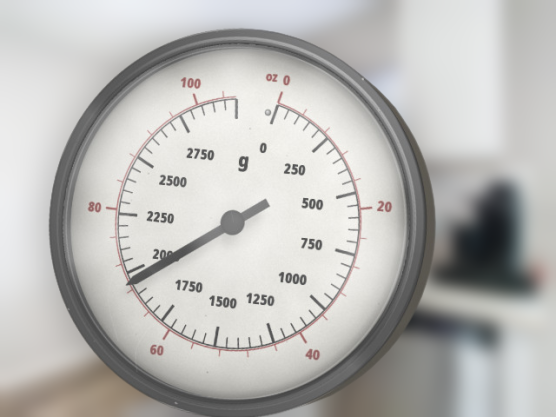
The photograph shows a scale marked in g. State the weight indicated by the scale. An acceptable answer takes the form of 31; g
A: 1950; g
